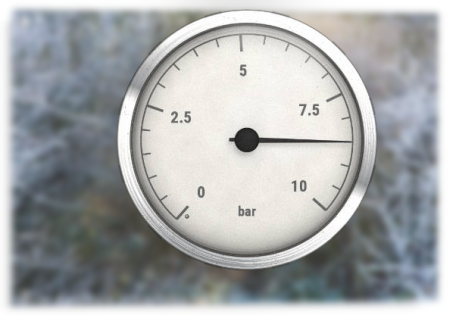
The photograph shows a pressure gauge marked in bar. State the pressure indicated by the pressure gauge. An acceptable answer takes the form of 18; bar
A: 8.5; bar
